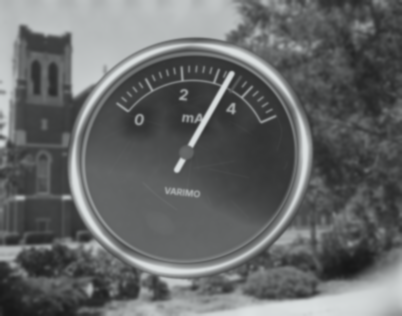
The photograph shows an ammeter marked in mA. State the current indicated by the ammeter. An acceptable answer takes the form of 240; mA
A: 3.4; mA
